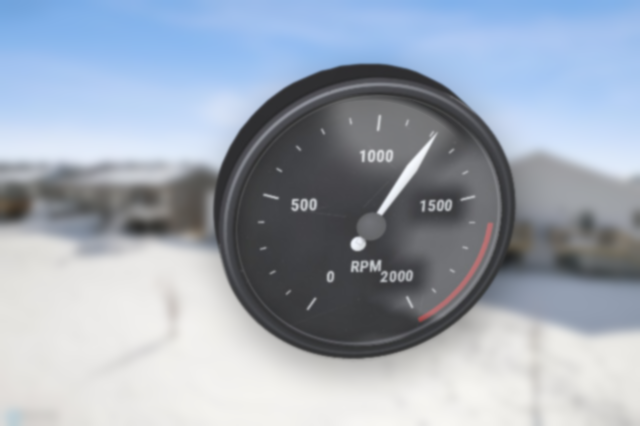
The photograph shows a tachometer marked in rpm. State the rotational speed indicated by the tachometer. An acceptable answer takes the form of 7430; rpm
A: 1200; rpm
